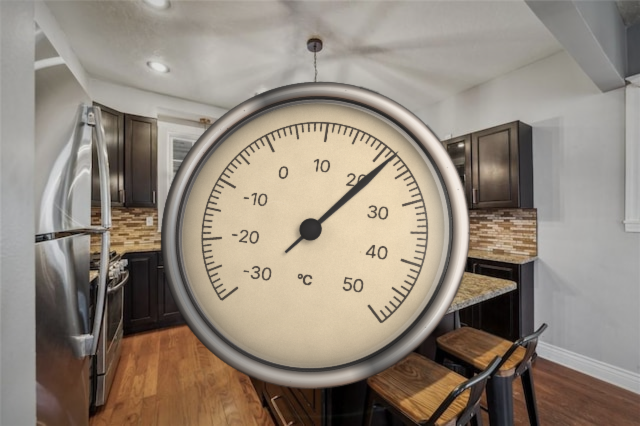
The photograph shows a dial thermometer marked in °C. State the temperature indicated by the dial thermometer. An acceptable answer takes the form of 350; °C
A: 22; °C
